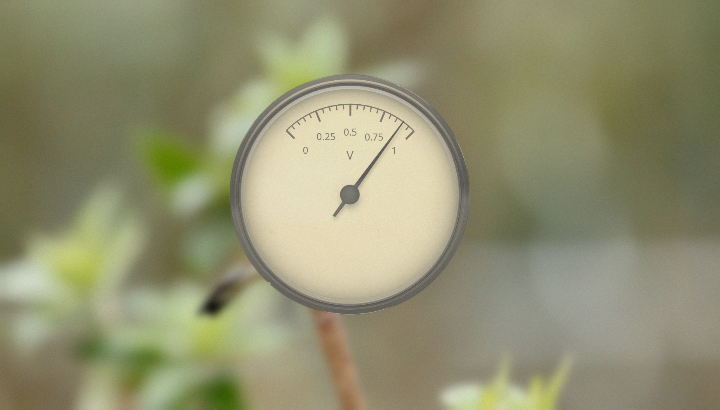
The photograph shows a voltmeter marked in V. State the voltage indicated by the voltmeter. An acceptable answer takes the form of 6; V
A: 0.9; V
